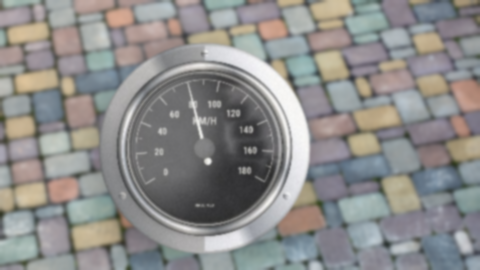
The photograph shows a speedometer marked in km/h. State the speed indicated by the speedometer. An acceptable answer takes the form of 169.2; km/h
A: 80; km/h
